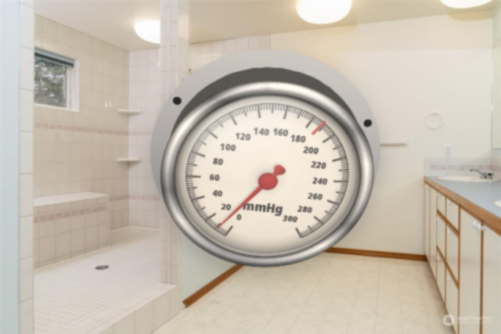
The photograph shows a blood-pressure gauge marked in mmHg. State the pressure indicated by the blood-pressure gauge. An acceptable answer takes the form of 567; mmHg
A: 10; mmHg
